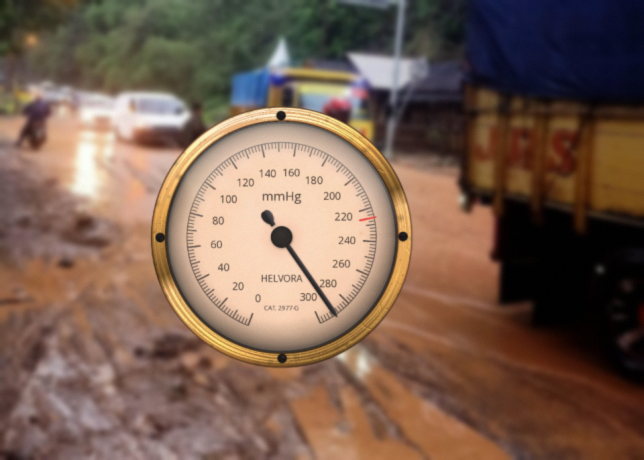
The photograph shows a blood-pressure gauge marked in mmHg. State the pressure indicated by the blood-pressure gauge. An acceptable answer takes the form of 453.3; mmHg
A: 290; mmHg
